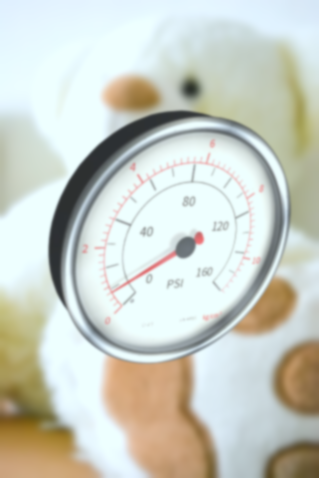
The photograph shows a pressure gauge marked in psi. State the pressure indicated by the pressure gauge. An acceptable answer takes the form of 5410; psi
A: 10; psi
